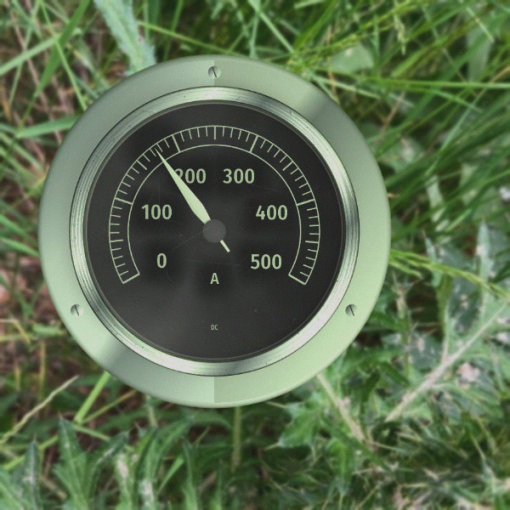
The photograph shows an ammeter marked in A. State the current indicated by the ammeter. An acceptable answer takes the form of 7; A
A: 175; A
